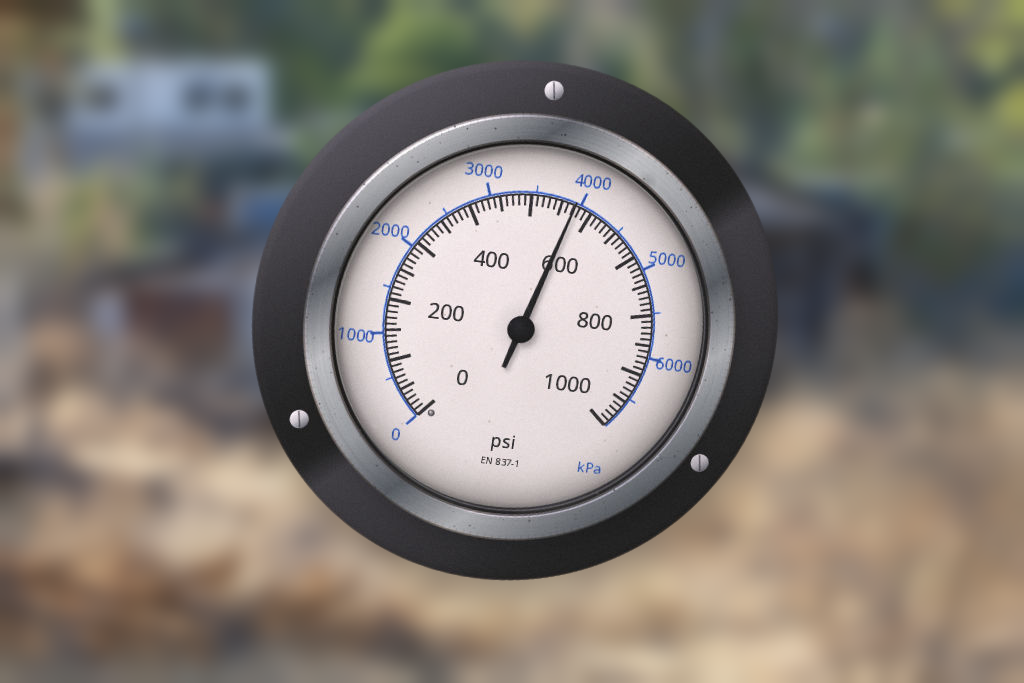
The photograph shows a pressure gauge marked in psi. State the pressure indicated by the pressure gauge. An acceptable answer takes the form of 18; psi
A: 570; psi
